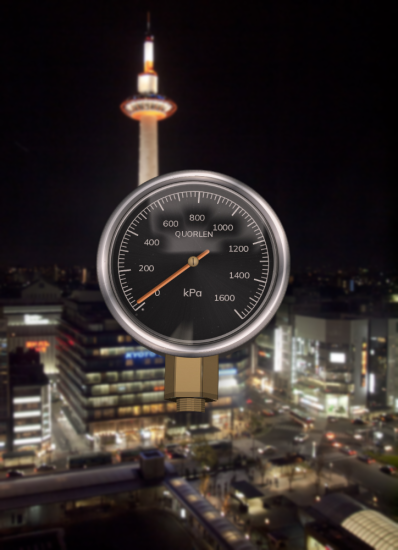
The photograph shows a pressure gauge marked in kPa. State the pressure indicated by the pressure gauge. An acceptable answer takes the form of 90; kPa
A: 20; kPa
